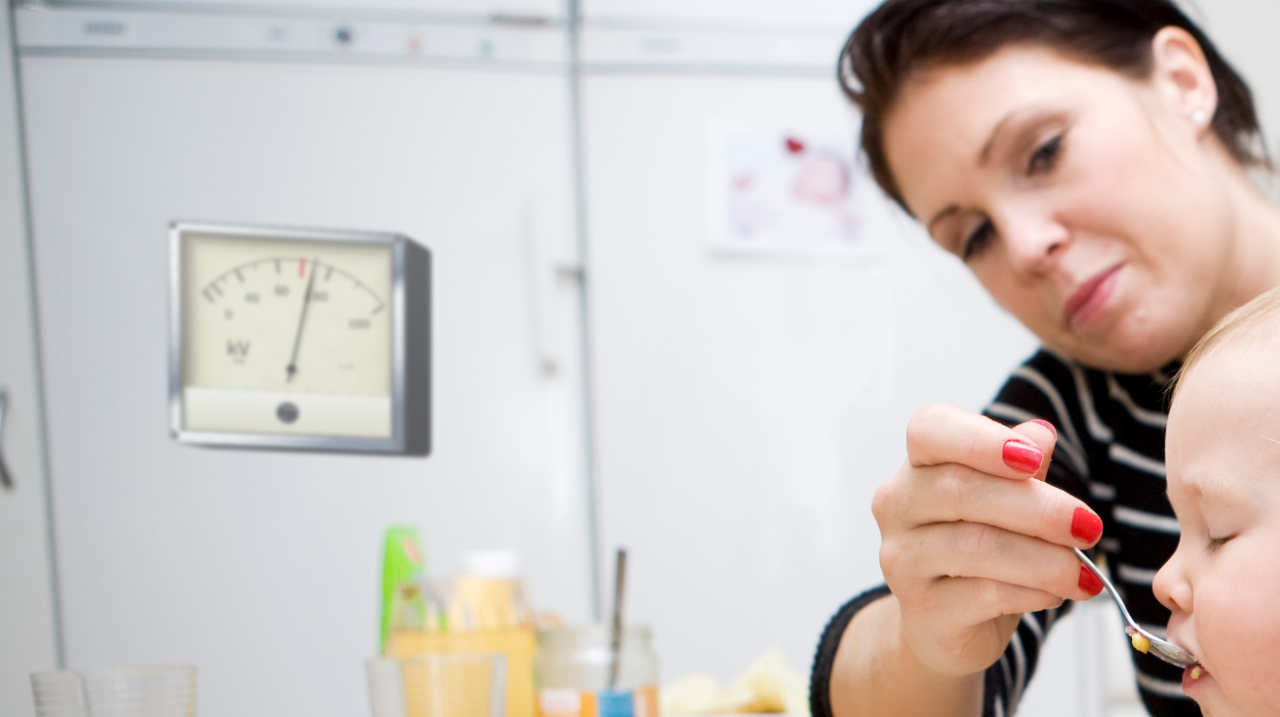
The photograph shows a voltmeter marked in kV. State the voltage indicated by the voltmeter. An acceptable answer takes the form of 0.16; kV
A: 75; kV
